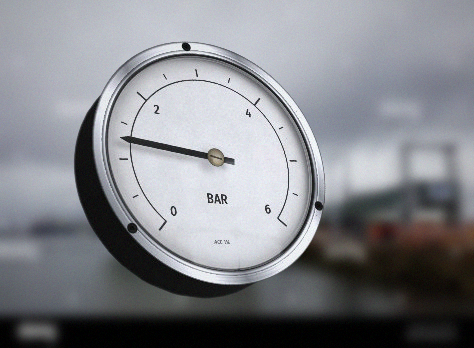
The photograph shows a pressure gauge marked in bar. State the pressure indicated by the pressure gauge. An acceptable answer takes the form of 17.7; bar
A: 1.25; bar
